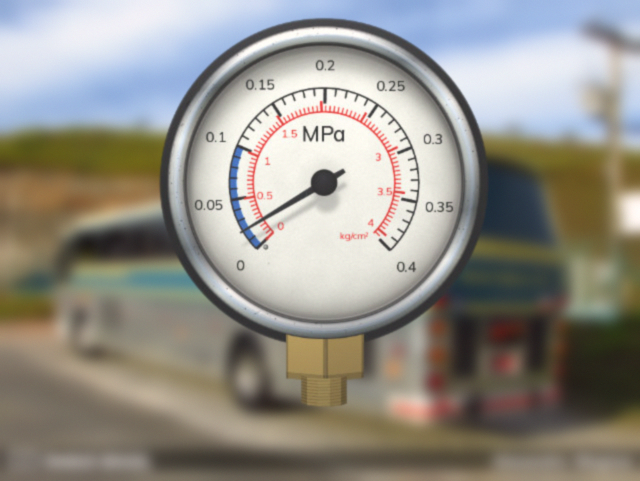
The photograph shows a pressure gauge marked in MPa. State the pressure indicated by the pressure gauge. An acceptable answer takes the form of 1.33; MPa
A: 0.02; MPa
